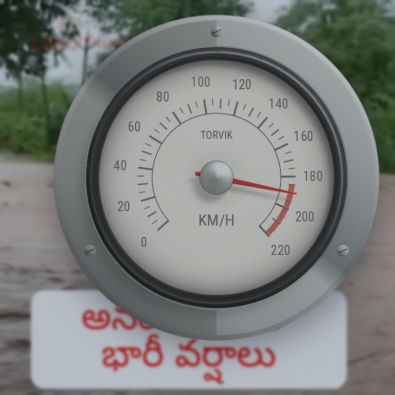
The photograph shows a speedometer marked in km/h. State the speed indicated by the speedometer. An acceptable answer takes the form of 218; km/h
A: 190; km/h
